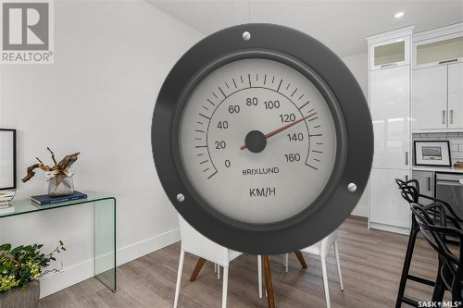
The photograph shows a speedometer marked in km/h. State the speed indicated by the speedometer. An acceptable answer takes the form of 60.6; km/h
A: 127.5; km/h
